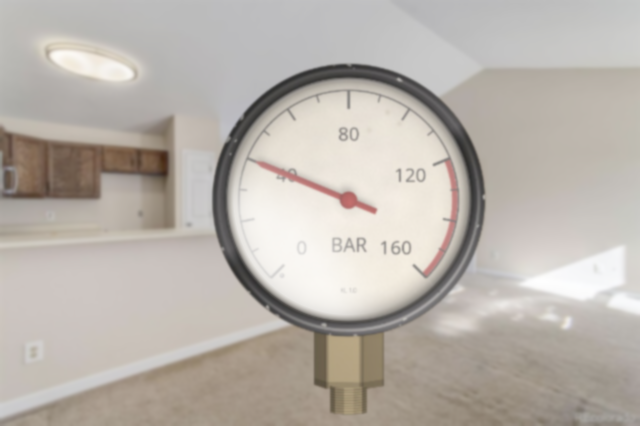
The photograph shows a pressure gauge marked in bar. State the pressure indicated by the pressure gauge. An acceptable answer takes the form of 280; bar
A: 40; bar
